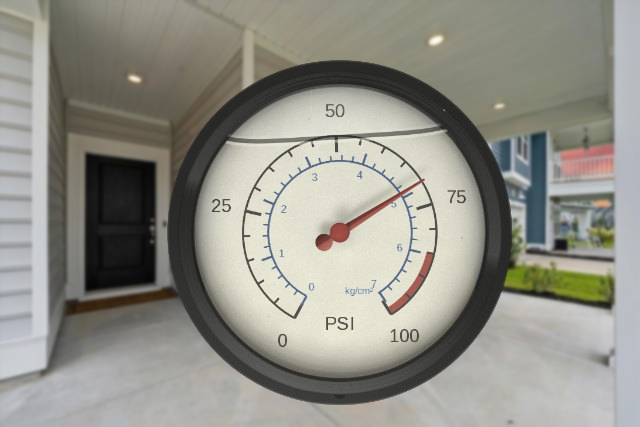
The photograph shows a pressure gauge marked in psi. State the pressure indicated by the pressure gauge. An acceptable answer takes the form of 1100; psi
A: 70; psi
